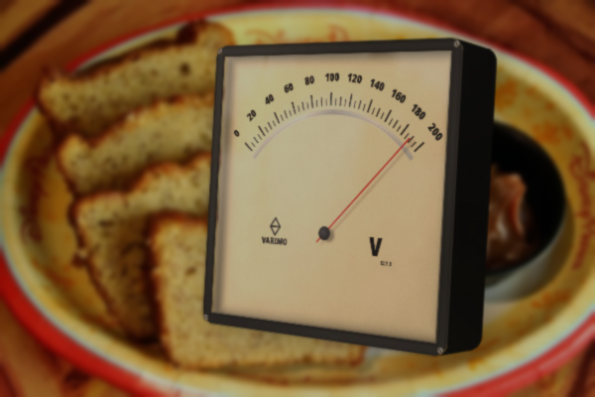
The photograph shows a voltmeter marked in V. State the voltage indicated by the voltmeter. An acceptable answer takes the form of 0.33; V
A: 190; V
